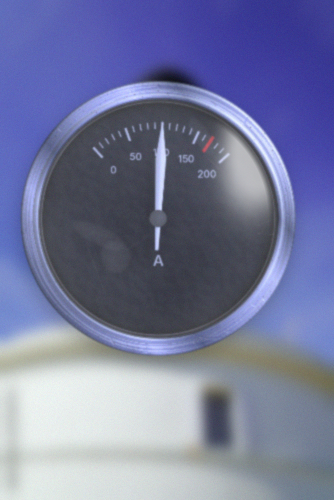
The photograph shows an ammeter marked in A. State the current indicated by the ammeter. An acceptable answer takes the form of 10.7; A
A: 100; A
